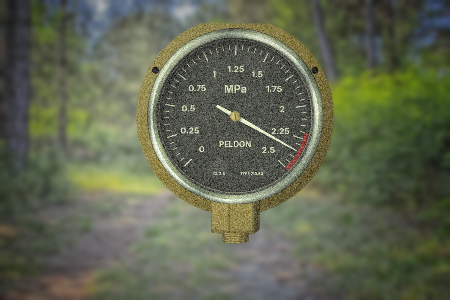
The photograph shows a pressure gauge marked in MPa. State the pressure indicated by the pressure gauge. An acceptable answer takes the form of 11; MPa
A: 2.35; MPa
